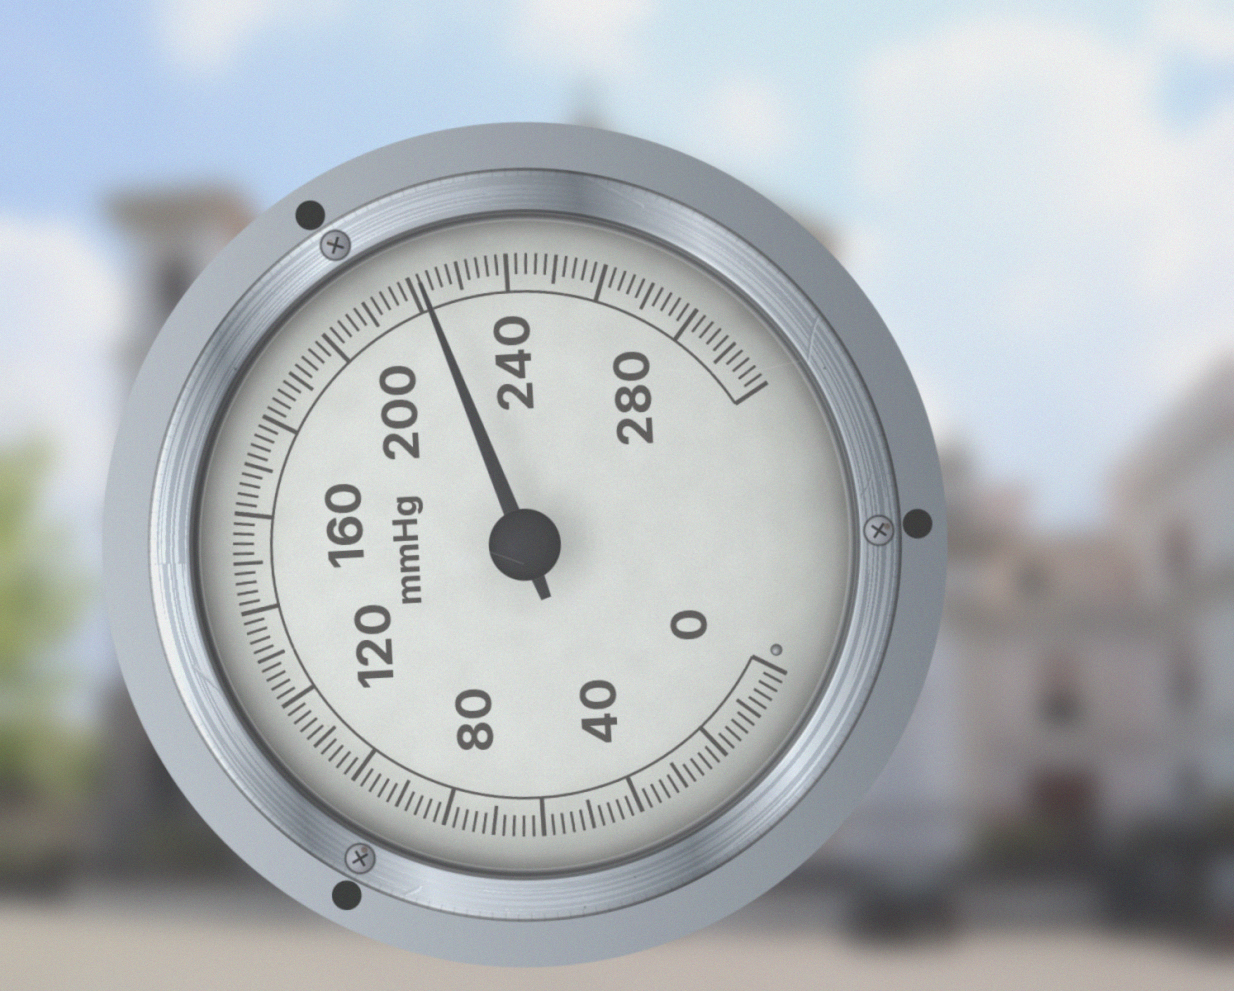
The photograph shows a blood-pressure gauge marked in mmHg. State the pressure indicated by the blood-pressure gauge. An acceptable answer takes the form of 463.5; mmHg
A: 222; mmHg
